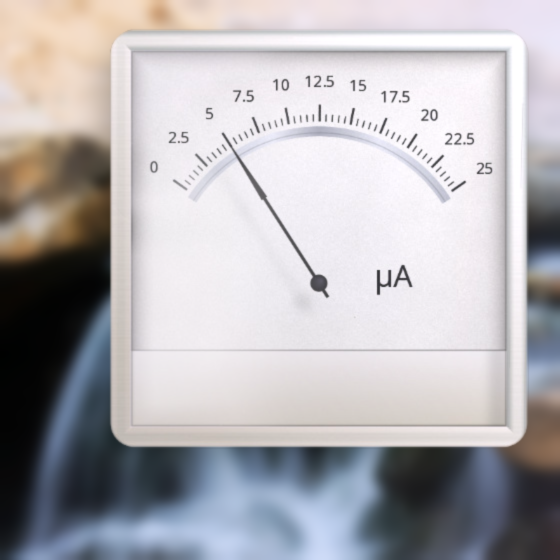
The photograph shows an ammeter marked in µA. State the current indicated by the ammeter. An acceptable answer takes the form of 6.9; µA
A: 5; µA
